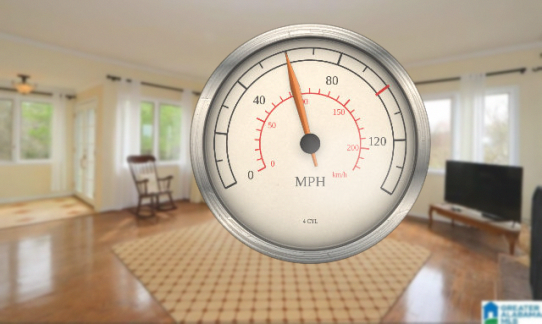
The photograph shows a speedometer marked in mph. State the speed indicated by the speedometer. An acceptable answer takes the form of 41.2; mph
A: 60; mph
